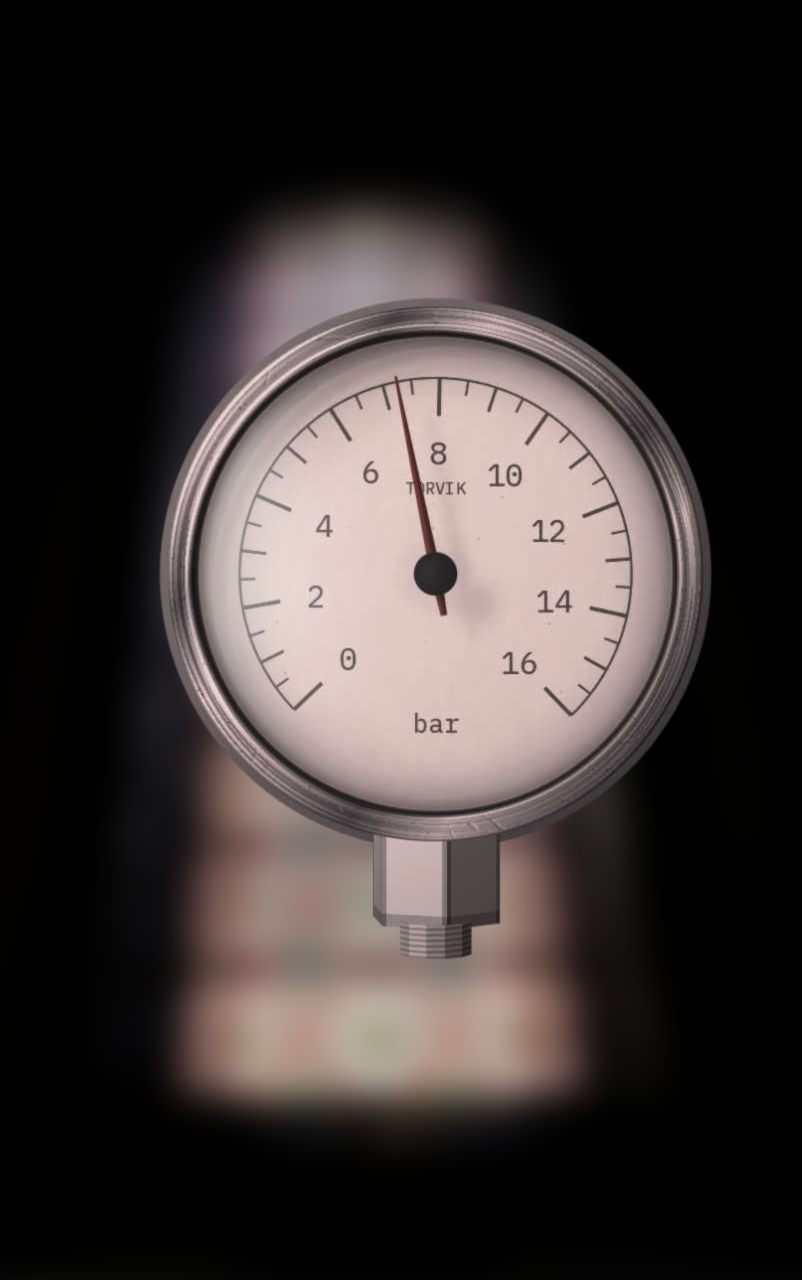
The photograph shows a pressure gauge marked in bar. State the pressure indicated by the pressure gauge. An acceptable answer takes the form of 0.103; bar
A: 7.25; bar
